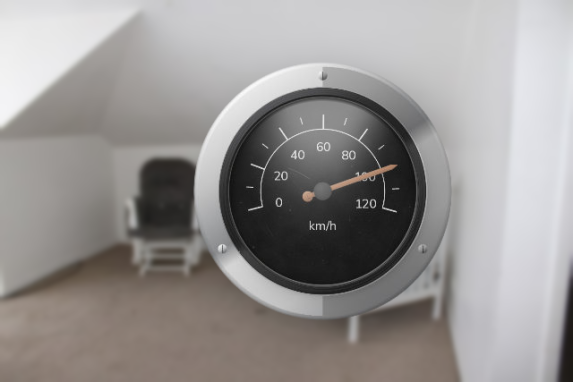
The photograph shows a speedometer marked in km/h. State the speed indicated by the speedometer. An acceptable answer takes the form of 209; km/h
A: 100; km/h
